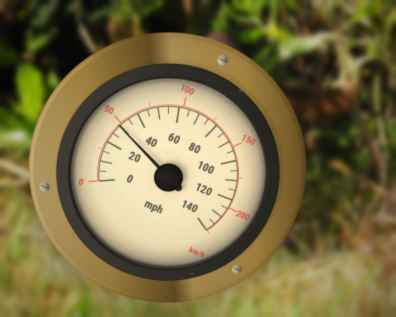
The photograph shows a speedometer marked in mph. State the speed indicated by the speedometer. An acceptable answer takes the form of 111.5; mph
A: 30; mph
